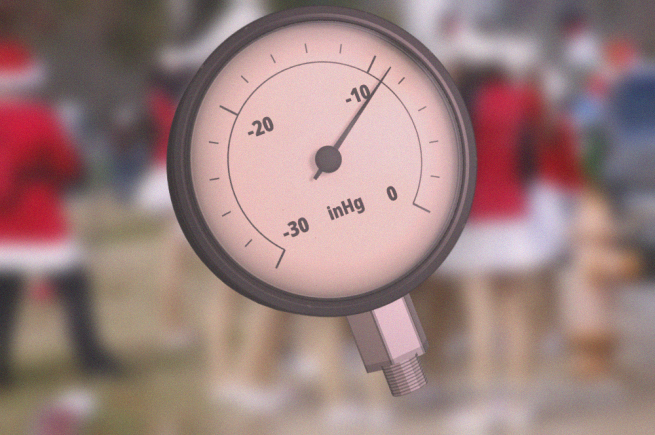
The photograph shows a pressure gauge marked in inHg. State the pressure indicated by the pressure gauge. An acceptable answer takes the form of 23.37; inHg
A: -9; inHg
